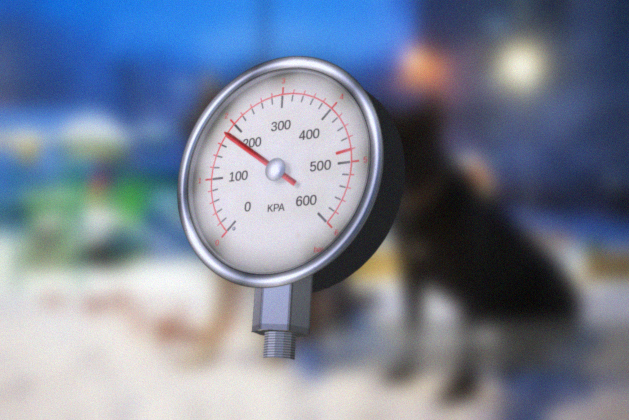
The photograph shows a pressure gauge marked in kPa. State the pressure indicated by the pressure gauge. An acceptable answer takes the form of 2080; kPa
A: 180; kPa
